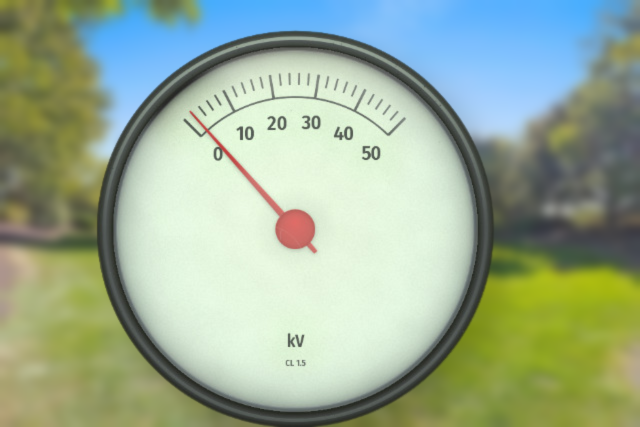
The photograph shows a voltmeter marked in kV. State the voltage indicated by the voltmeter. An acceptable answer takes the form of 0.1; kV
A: 2; kV
